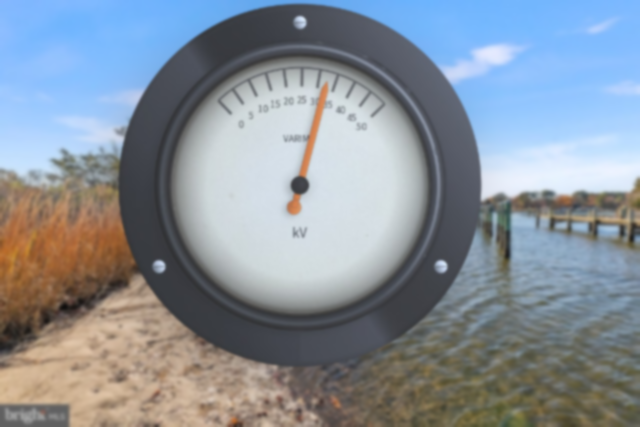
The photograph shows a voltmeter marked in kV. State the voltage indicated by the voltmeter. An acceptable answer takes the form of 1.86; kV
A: 32.5; kV
